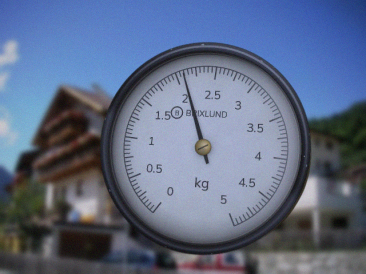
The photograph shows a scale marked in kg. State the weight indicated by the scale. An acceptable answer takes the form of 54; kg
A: 2.1; kg
